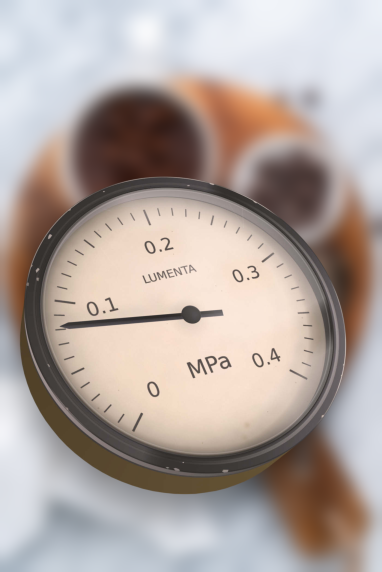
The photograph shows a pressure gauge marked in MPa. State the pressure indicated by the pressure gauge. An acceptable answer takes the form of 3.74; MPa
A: 0.08; MPa
